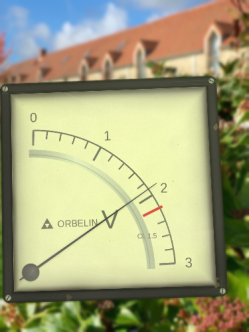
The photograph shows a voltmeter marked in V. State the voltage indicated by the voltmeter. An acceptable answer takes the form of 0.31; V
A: 1.9; V
